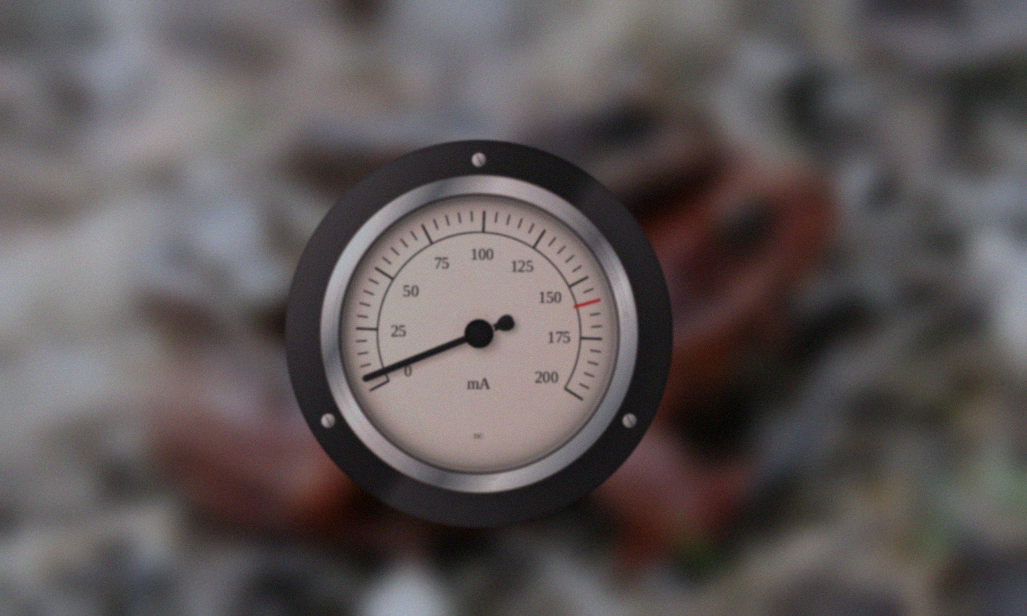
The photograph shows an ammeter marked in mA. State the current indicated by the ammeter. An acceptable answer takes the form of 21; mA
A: 5; mA
